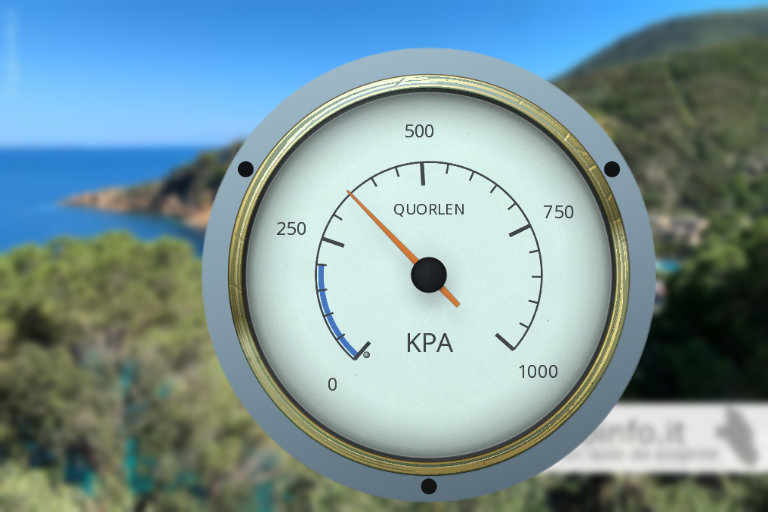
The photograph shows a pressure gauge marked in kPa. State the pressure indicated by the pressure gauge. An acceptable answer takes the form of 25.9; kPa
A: 350; kPa
